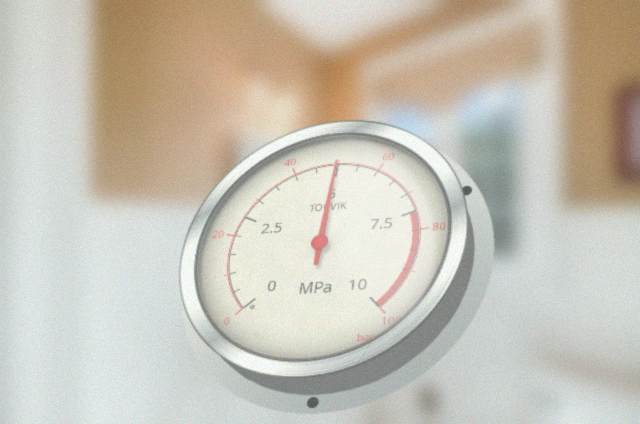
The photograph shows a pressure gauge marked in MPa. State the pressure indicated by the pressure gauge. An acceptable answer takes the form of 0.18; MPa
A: 5; MPa
